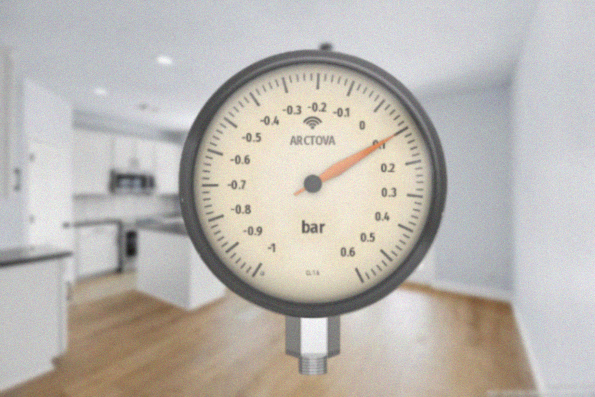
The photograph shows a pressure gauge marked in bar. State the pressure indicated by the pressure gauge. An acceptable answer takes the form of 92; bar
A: 0.1; bar
